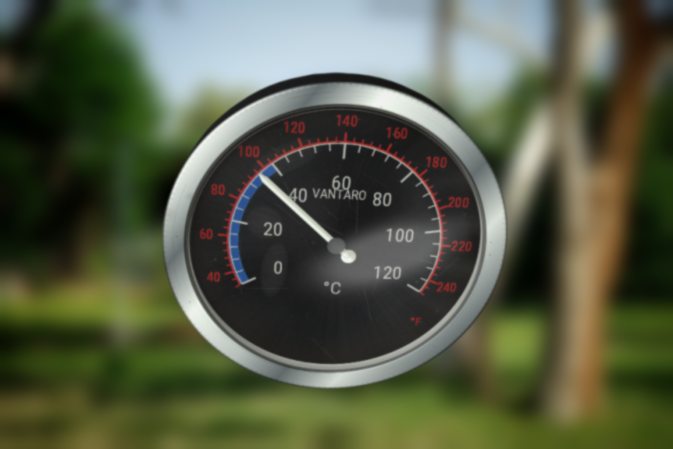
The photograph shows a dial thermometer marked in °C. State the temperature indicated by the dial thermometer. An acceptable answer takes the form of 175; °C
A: 36; °C
